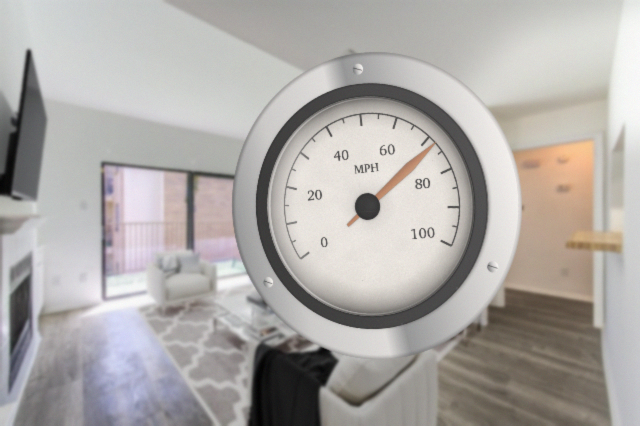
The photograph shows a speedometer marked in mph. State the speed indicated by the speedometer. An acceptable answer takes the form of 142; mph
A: 72.5; mph
